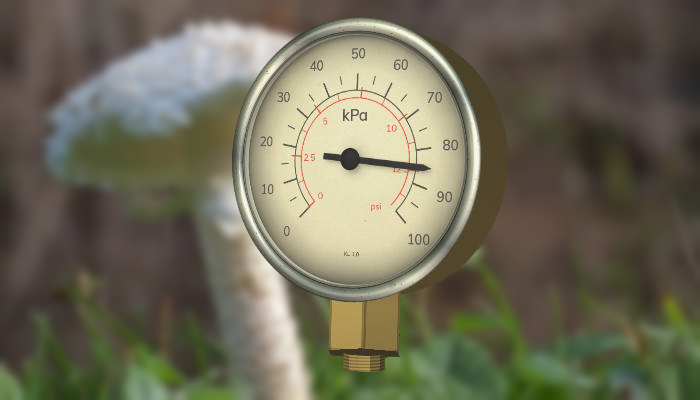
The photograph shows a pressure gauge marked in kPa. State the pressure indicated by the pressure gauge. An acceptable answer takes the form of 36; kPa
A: 85; kPa
